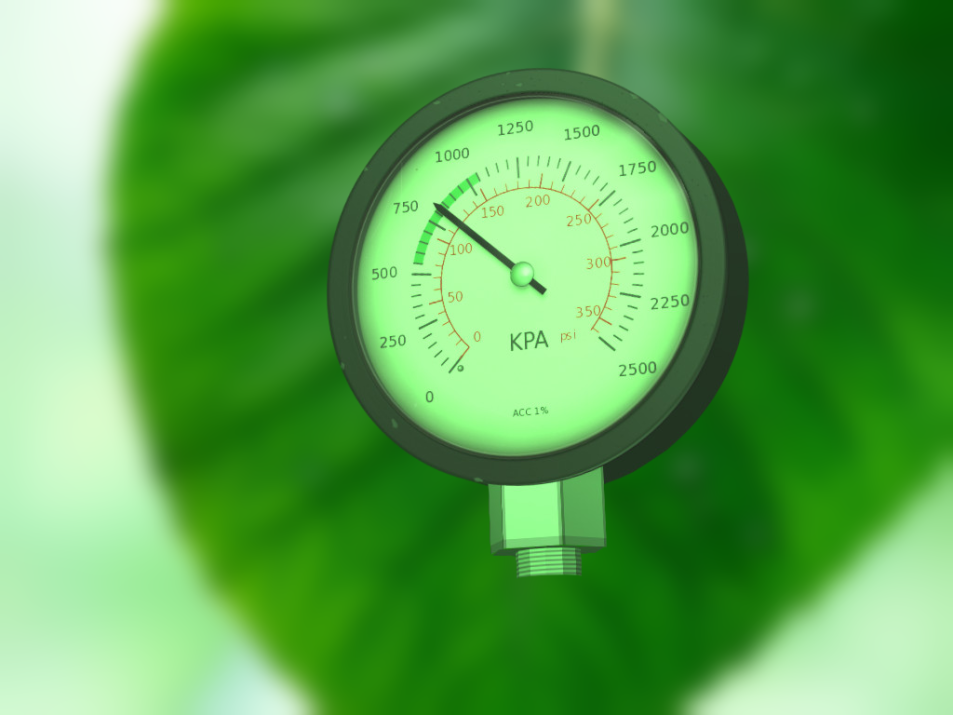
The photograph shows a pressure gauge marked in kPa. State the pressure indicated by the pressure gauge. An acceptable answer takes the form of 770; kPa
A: 825; kPa
